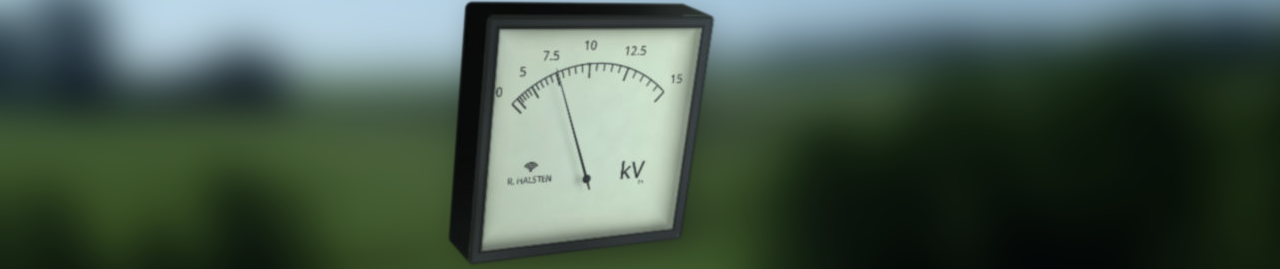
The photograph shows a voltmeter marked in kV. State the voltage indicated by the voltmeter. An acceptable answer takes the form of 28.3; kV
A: 7.5; kV
